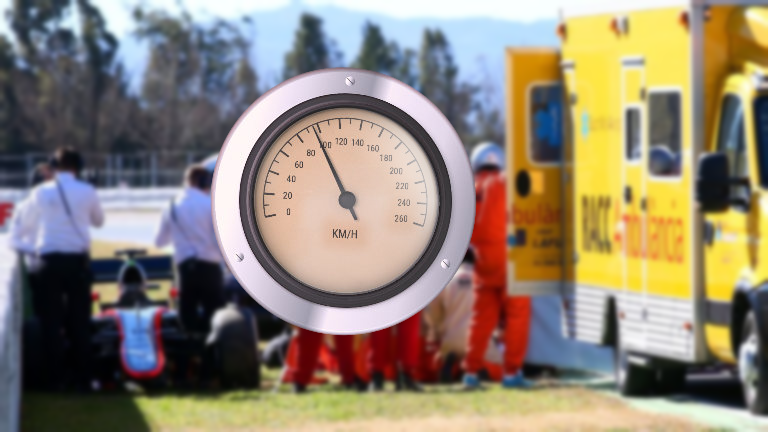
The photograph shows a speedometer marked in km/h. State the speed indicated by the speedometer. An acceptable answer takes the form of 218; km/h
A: 95; km/h
